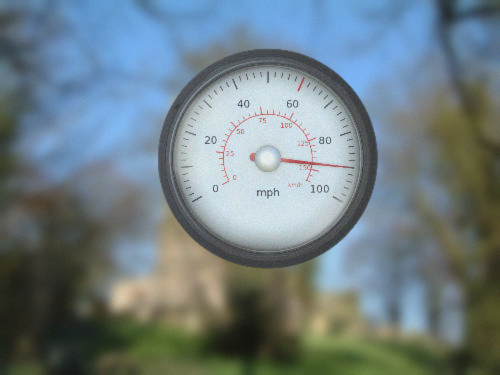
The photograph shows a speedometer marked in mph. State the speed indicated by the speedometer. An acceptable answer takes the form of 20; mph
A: 90; mph
